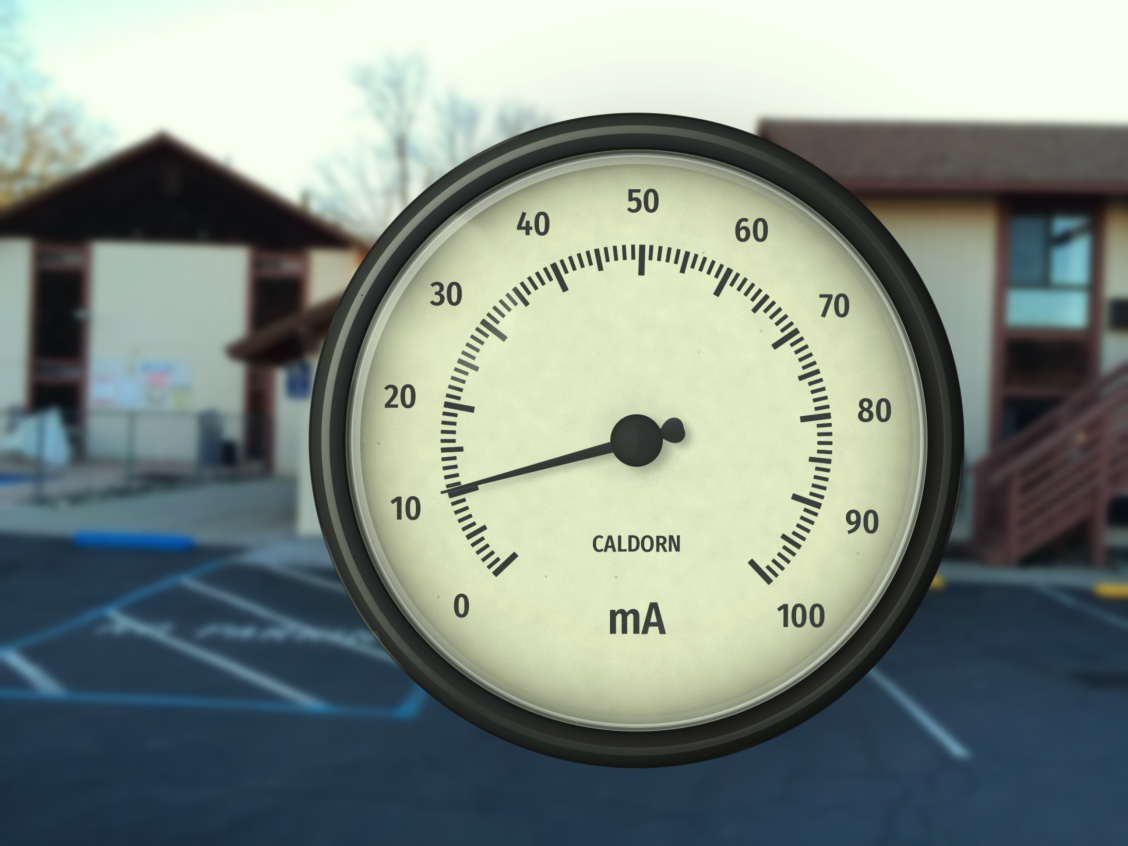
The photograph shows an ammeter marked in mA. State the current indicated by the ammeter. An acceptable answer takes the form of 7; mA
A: 10.5; mA
